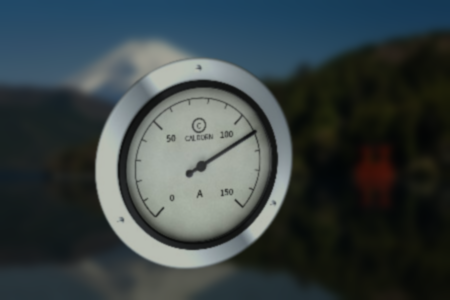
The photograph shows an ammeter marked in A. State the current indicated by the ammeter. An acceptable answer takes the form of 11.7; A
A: 110; A
